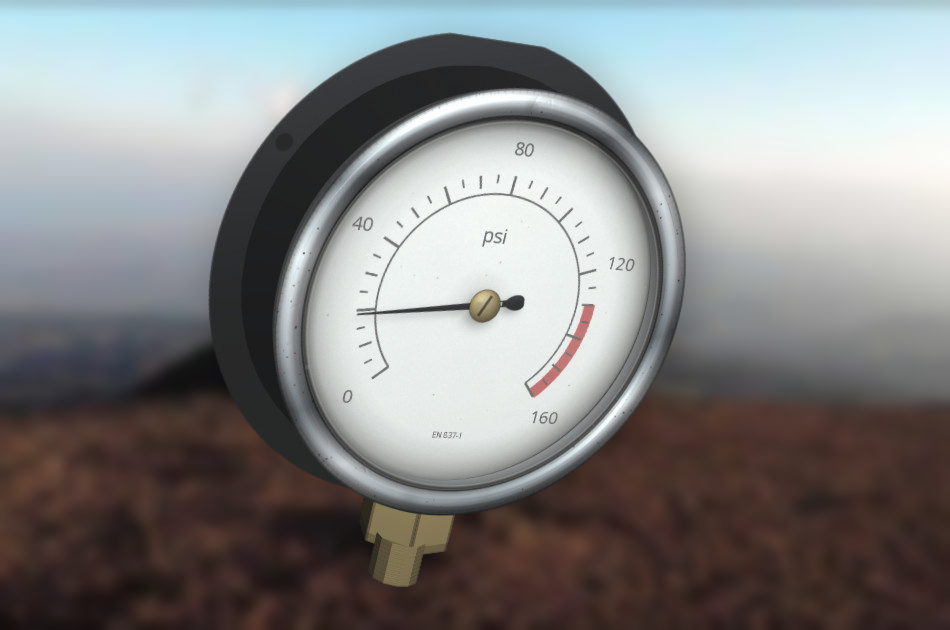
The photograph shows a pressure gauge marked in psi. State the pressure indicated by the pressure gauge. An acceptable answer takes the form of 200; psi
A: 20; psi
